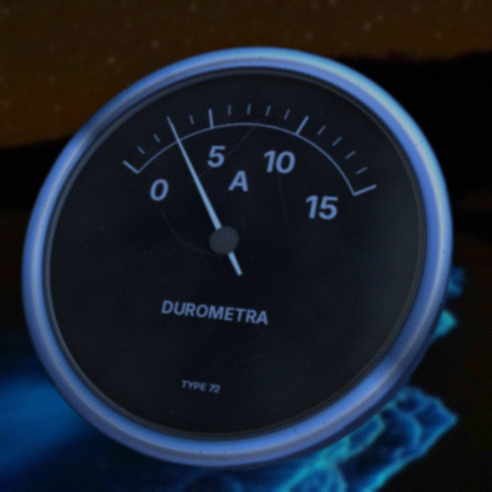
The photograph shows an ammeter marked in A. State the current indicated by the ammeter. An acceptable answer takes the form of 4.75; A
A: 3; A
